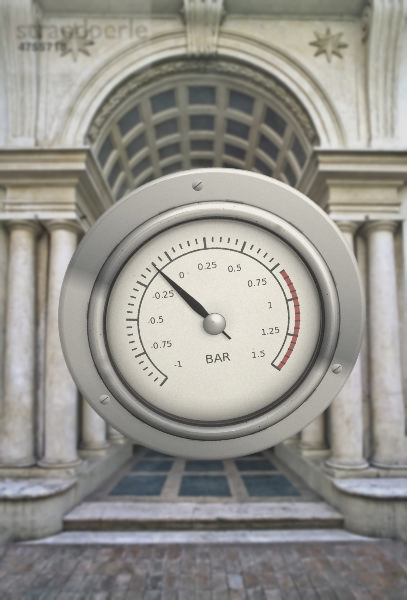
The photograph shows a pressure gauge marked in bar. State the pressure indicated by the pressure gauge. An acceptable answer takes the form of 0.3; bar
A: -0.1; bar
